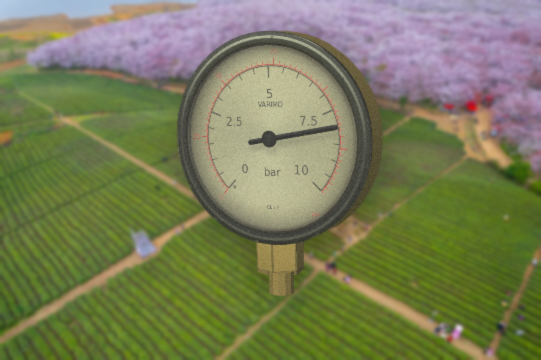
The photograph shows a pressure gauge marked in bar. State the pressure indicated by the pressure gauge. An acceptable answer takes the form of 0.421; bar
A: 8; bar
